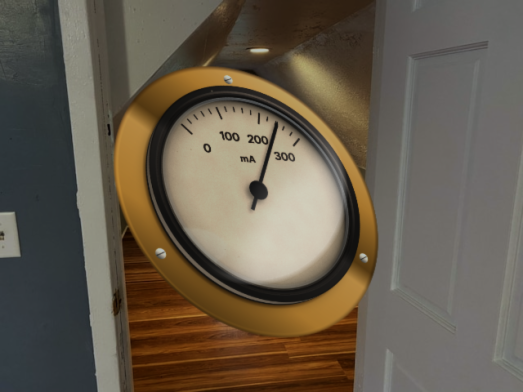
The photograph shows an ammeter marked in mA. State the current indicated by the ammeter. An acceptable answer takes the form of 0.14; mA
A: 240; mA
